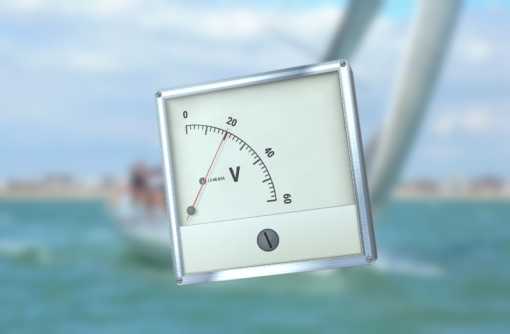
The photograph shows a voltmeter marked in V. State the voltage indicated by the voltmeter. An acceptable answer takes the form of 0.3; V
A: 20; V
